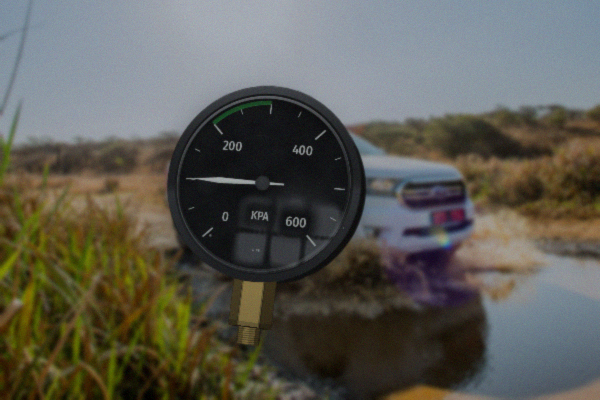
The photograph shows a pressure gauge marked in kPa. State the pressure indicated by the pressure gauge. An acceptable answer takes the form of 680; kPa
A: 100; kPa
